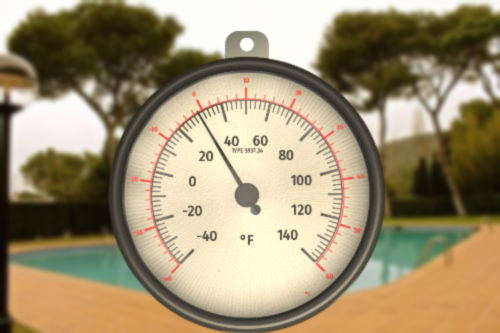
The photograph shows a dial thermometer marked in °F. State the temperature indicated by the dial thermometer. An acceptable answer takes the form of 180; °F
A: 30; °F
